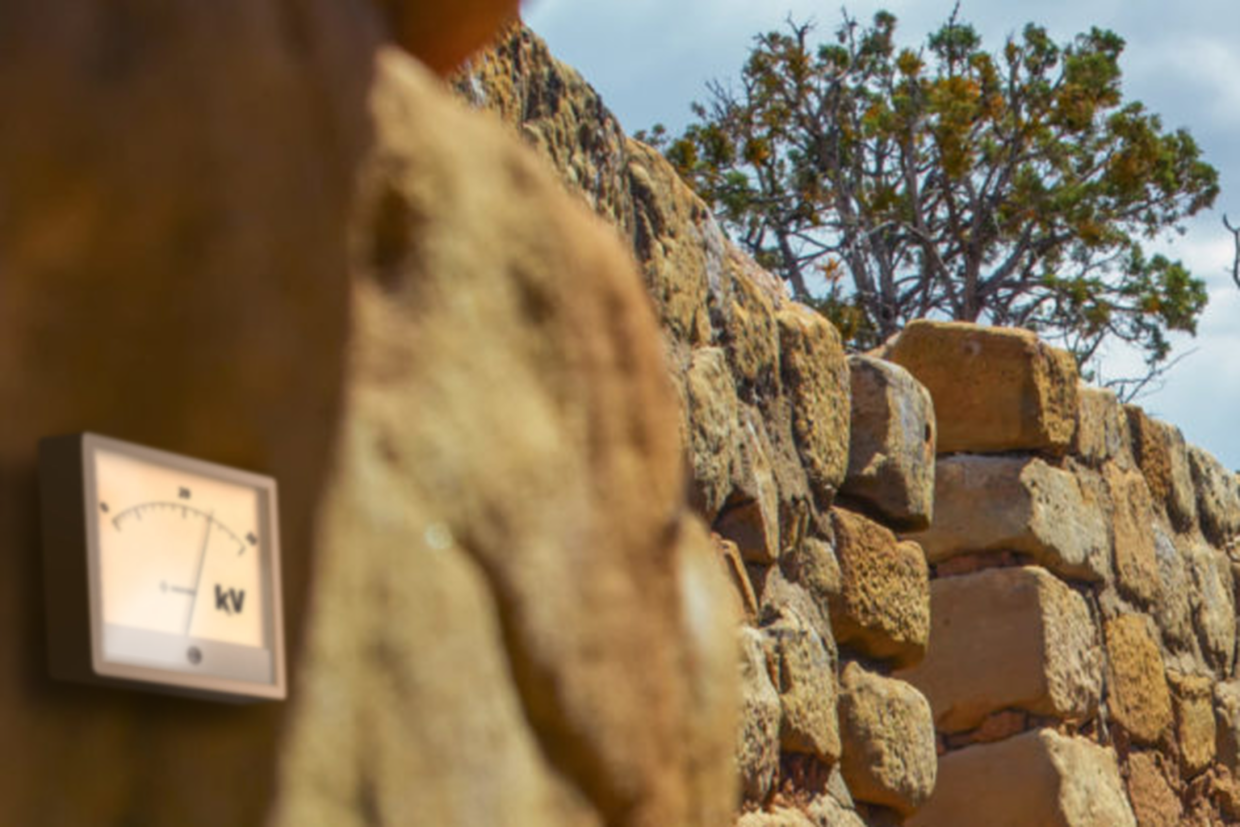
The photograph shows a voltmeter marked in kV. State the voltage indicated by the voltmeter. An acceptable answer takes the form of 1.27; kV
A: 24; kV
